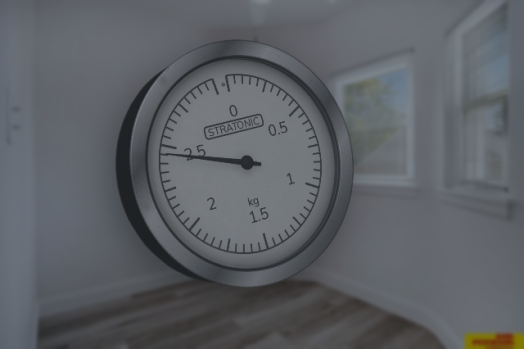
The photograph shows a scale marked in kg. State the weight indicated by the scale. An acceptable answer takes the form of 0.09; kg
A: 2.45; kg
